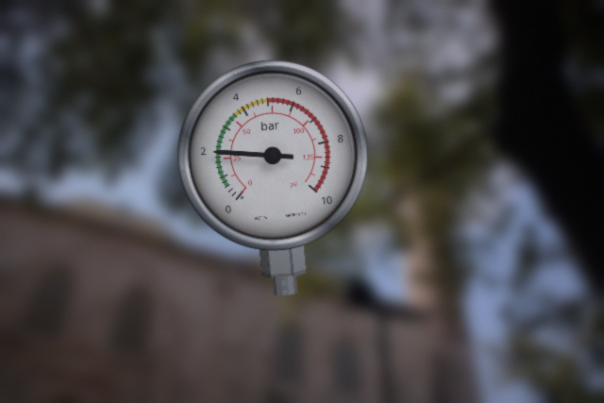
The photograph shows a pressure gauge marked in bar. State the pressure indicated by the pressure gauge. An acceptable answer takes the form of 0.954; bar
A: 2; bar
